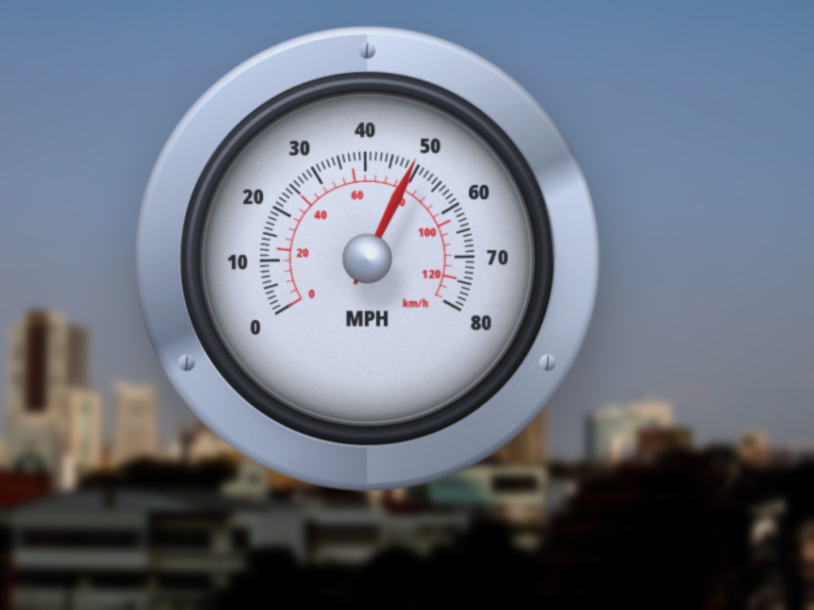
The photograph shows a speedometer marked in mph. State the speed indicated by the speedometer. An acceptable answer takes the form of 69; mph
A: 49; mph
